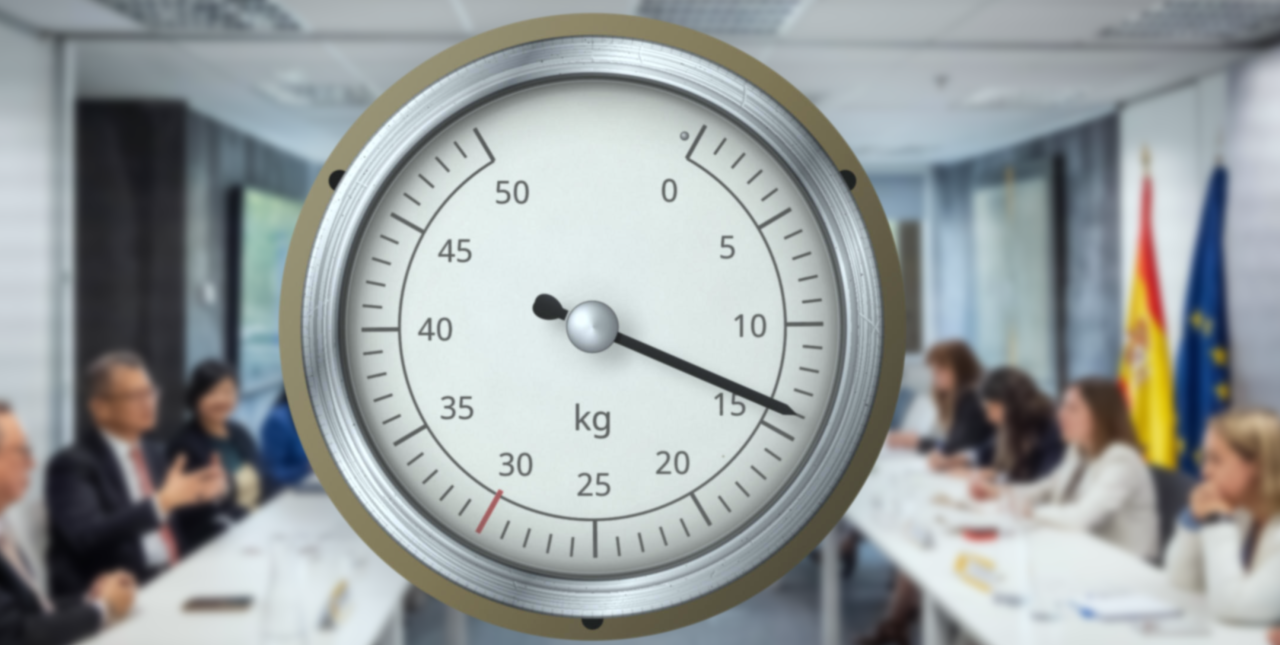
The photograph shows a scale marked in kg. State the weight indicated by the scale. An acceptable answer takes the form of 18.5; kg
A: 14; kg
